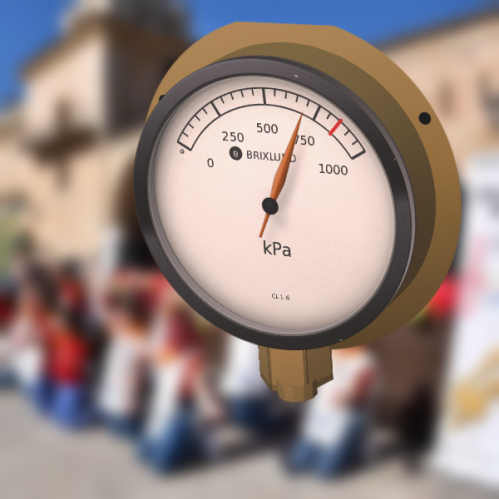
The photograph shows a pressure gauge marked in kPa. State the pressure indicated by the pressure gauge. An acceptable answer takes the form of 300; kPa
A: 700; kPa
